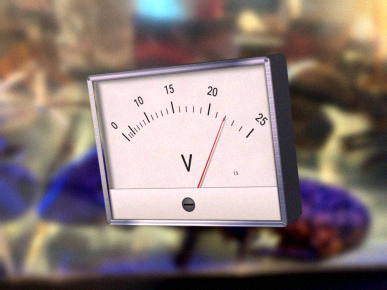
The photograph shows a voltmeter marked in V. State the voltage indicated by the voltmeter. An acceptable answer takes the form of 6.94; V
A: 22; V
